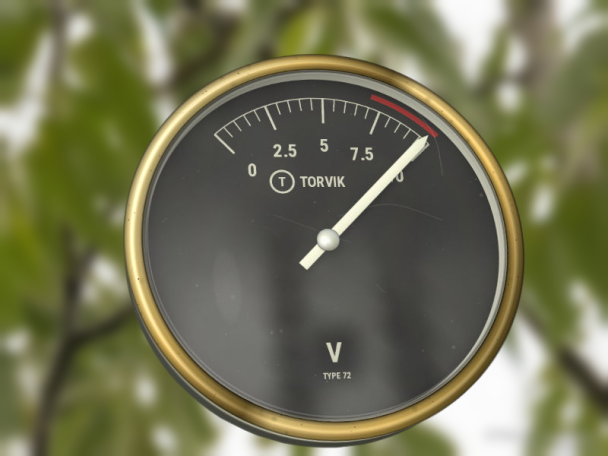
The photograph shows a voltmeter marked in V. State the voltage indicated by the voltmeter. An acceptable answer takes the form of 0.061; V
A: 9.75; V
